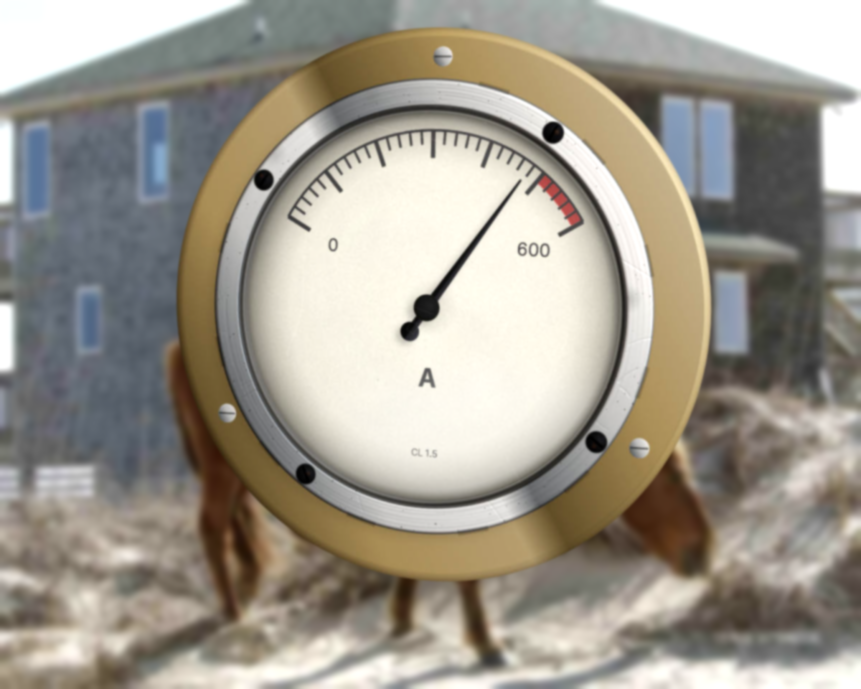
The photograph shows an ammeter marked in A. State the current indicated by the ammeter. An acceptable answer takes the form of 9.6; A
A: 480; A
